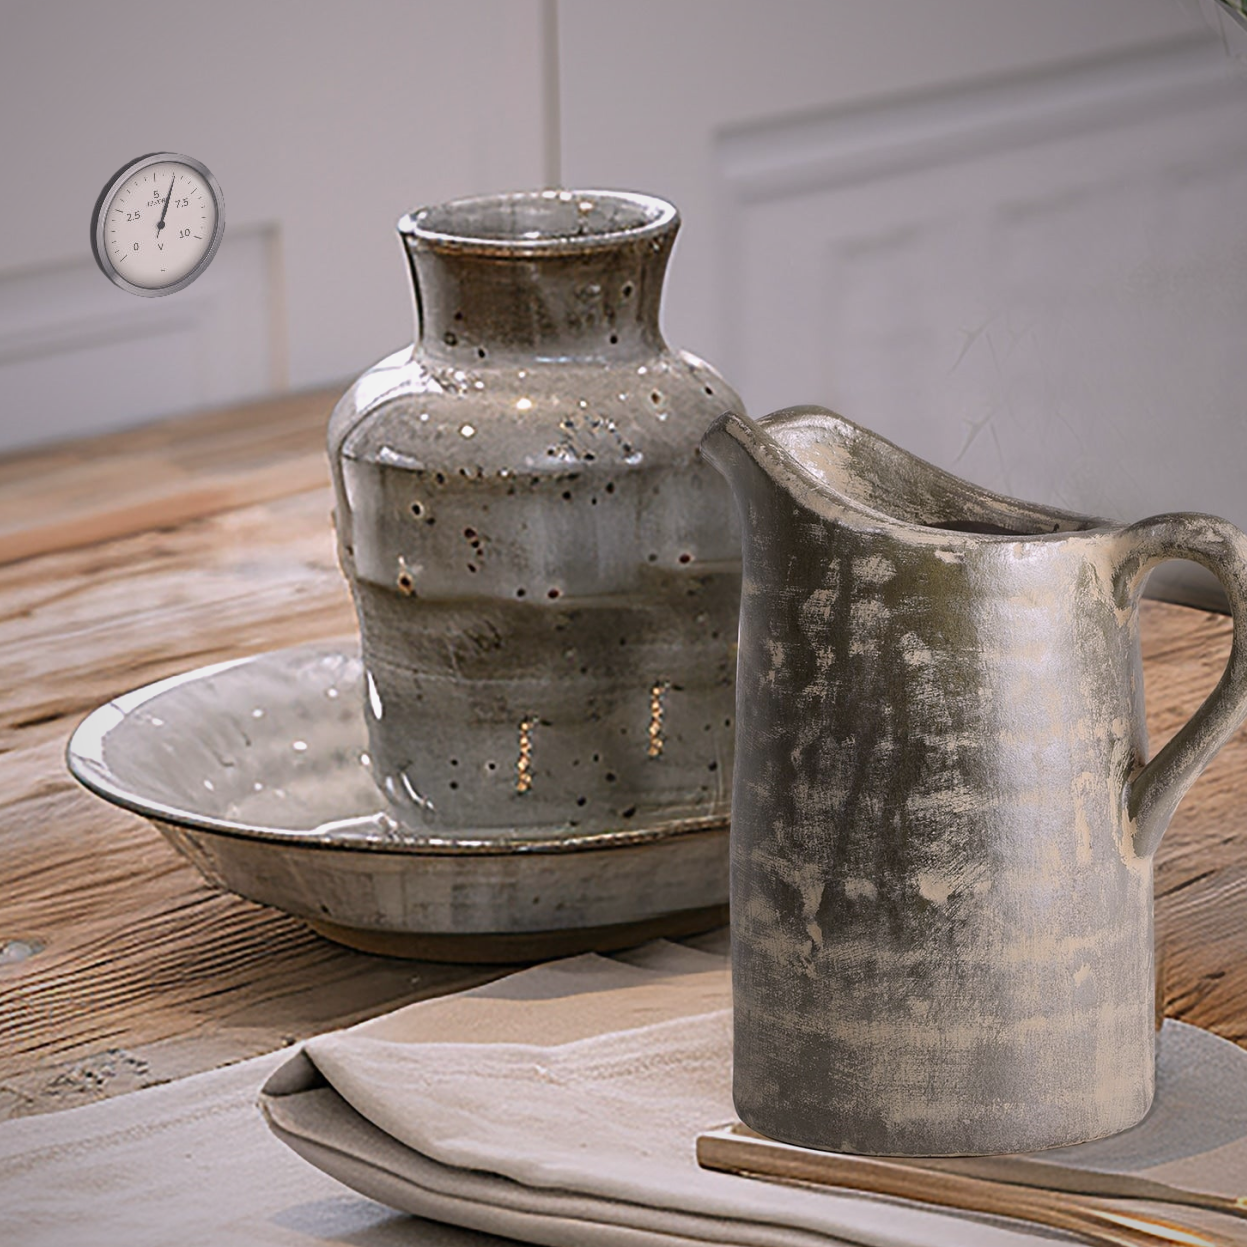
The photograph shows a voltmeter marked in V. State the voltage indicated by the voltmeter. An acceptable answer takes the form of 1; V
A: 6; V
